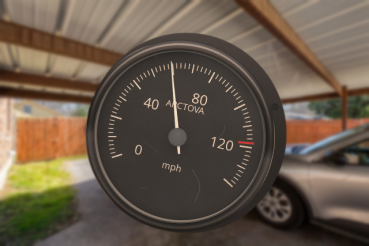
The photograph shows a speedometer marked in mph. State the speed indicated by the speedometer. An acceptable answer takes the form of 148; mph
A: 60; mph
